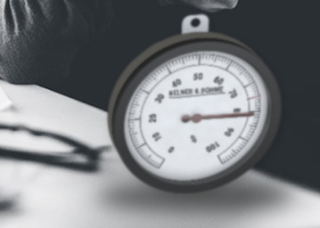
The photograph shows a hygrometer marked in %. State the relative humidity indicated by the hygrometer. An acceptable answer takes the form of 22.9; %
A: 80; %
